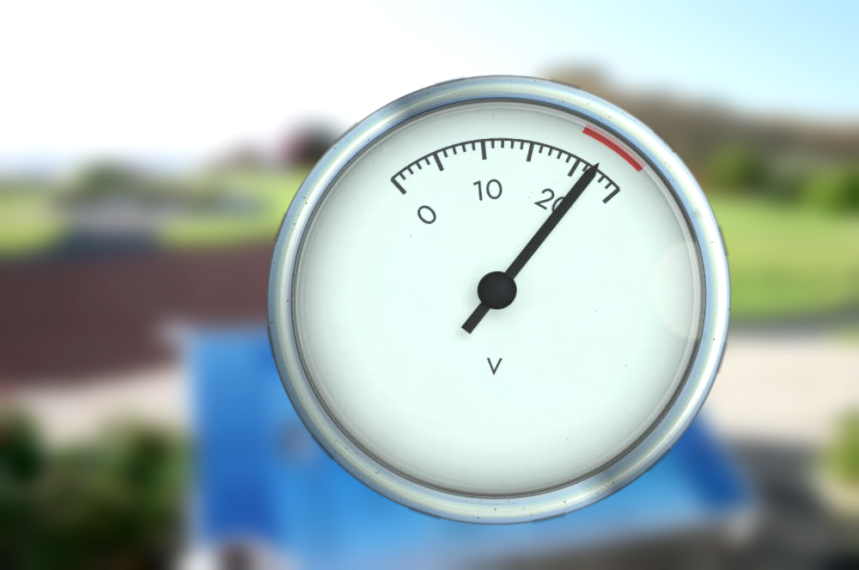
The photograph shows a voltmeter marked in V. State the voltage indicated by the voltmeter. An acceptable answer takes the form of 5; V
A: 22; V
